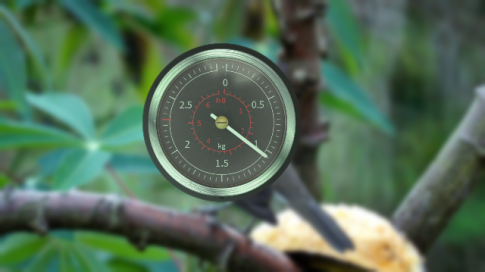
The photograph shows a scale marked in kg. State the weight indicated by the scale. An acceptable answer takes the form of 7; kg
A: 1.05; kg
